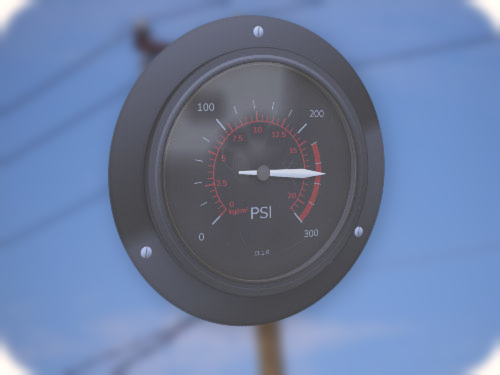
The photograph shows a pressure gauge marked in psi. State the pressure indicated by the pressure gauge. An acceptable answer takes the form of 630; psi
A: 250; psi
